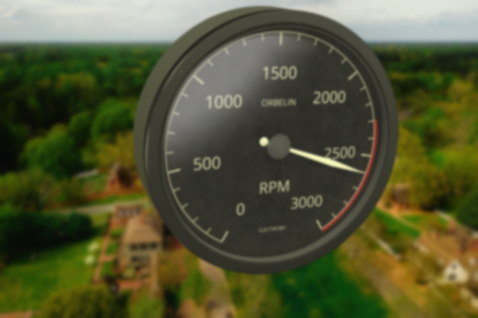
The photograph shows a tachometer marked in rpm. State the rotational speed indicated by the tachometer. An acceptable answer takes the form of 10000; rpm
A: 2600; rpm
